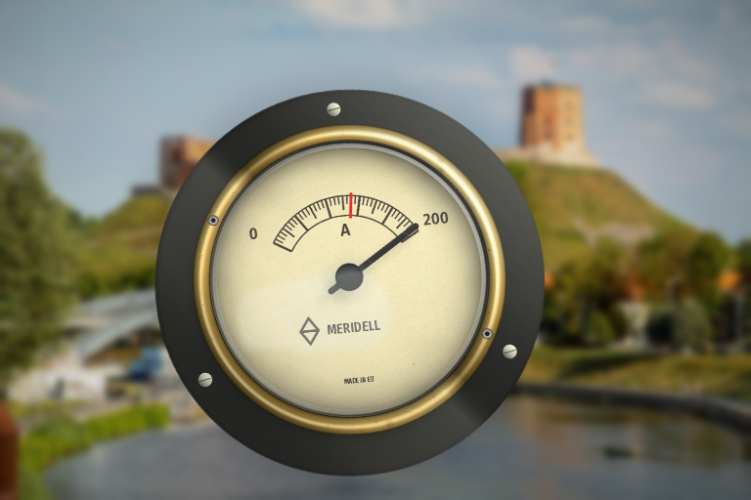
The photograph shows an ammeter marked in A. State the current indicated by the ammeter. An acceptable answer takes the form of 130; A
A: 195; A
